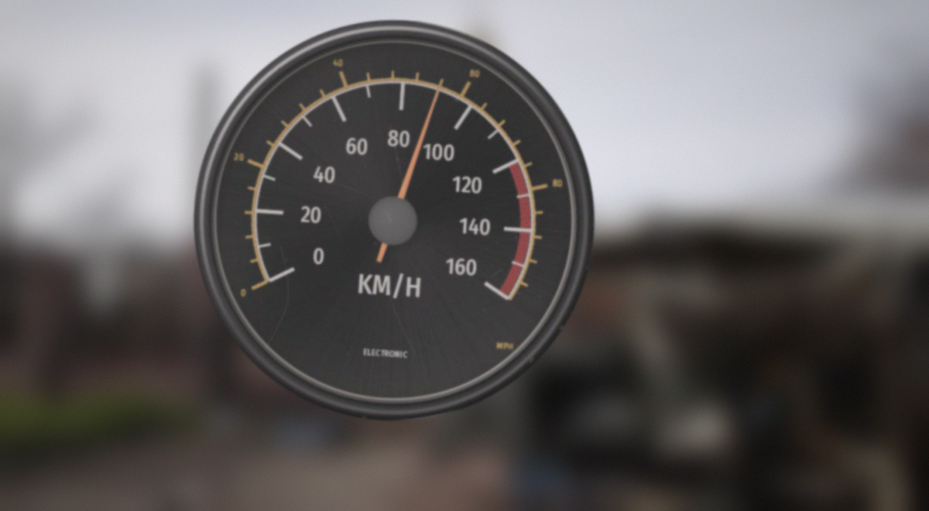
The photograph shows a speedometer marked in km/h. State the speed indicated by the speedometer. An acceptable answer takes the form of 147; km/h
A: 90; km/h
